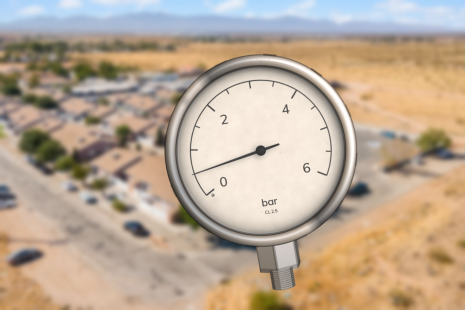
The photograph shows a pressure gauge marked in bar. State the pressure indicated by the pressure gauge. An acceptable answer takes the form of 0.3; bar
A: 0.5; bar
